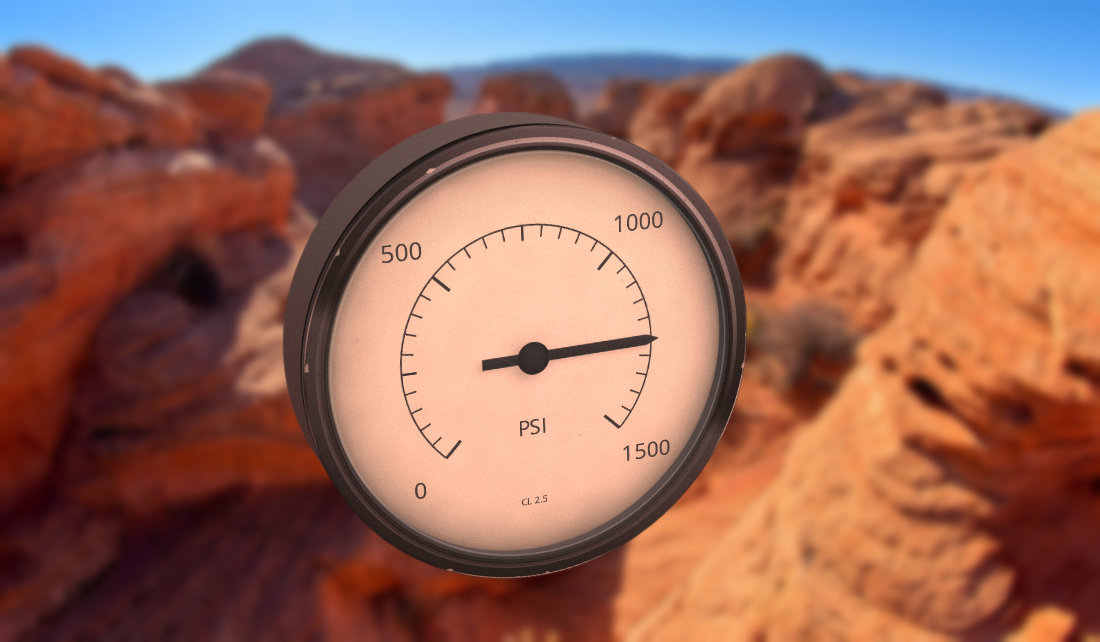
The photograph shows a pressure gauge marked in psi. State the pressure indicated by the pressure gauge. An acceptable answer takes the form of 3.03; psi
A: 1250; psi
